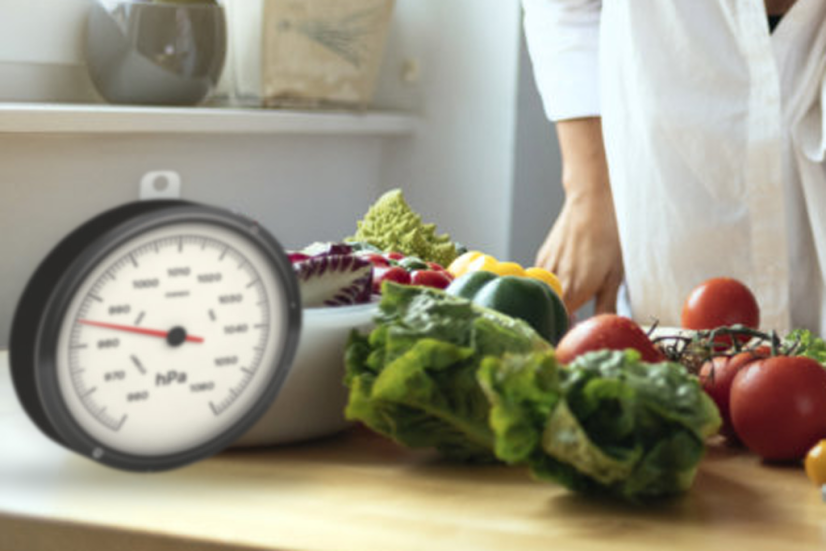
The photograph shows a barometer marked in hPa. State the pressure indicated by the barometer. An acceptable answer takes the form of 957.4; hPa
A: 985; hPa
